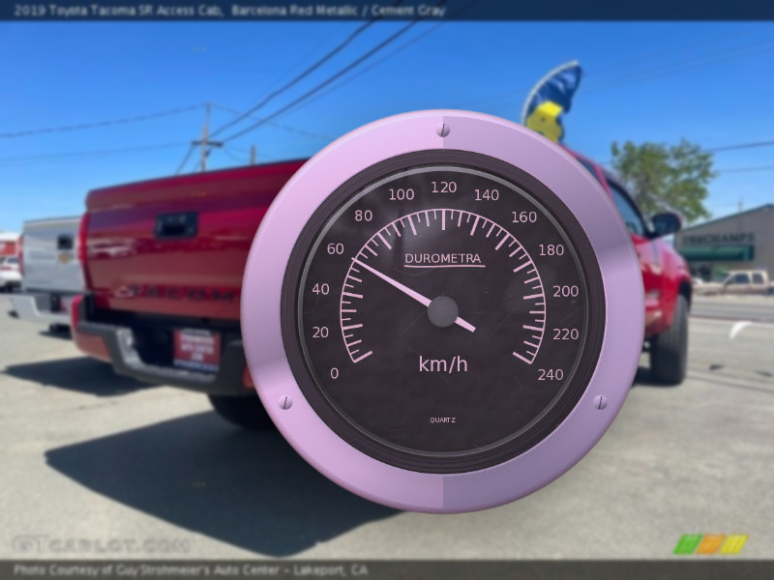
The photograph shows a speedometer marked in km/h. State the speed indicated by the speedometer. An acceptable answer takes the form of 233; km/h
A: 60; km/h
